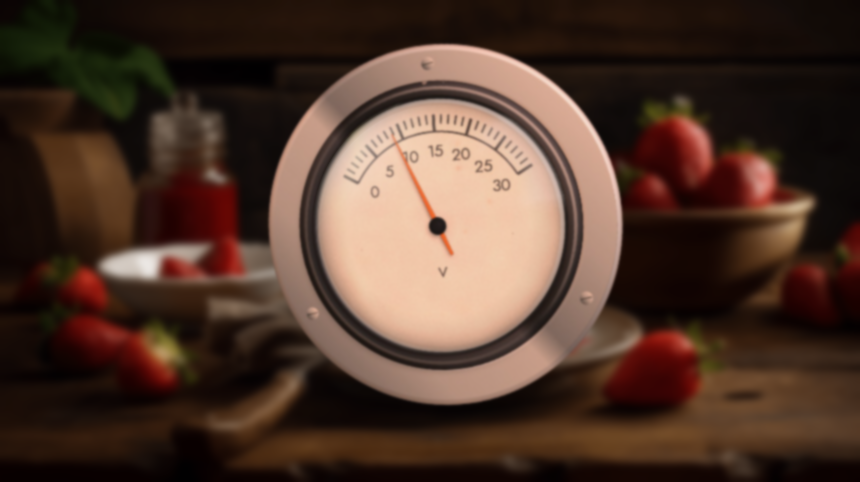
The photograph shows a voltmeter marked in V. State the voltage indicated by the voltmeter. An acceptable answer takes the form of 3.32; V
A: 9; V
